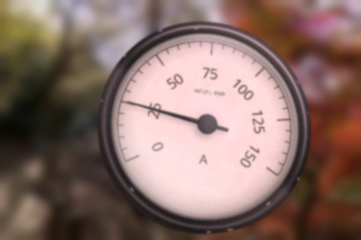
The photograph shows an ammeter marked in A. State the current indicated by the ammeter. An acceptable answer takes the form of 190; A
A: 25; A
